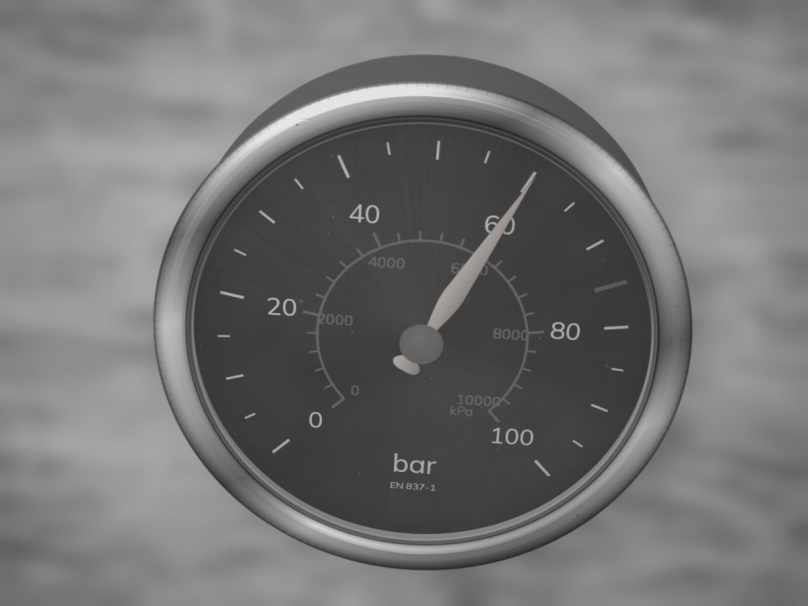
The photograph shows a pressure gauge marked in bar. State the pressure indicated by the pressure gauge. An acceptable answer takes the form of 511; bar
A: 60; bar
